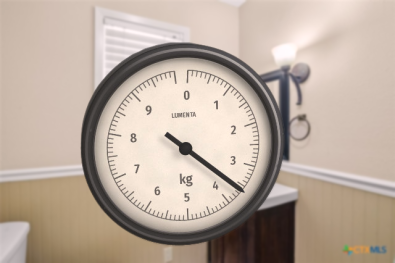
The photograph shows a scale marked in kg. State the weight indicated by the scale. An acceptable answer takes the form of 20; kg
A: 3.6; kg
